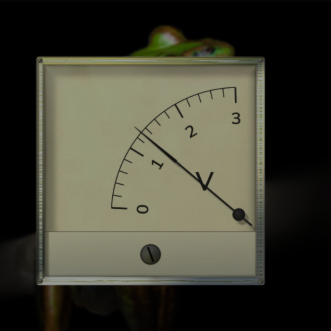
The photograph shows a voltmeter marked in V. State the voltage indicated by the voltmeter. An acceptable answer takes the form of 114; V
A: 1.3; V
